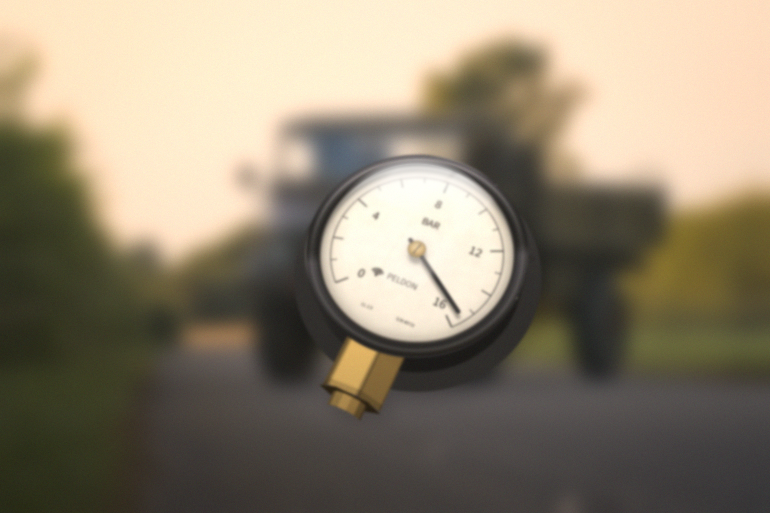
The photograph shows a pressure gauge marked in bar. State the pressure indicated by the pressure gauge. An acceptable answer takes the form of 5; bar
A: 15.5; bar
